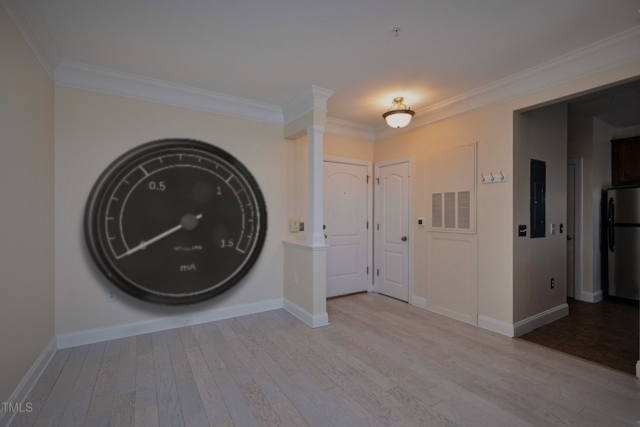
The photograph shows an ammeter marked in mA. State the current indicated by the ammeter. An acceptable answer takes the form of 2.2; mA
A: 0; mA
